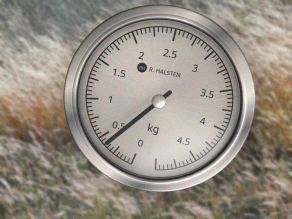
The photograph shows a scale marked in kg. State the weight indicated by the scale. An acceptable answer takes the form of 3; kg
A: 0.4; kg
